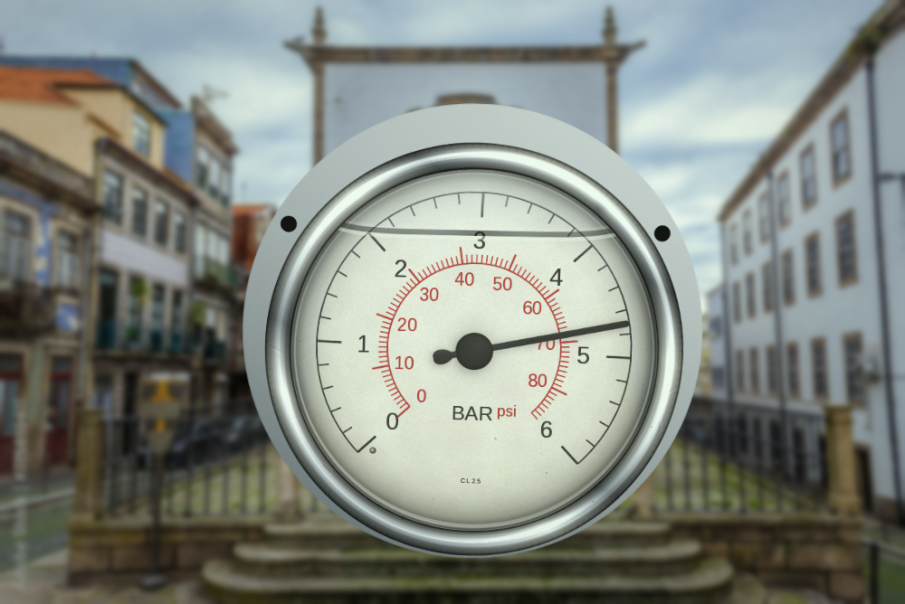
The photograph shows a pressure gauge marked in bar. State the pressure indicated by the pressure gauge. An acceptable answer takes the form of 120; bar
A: 4.7; bar
